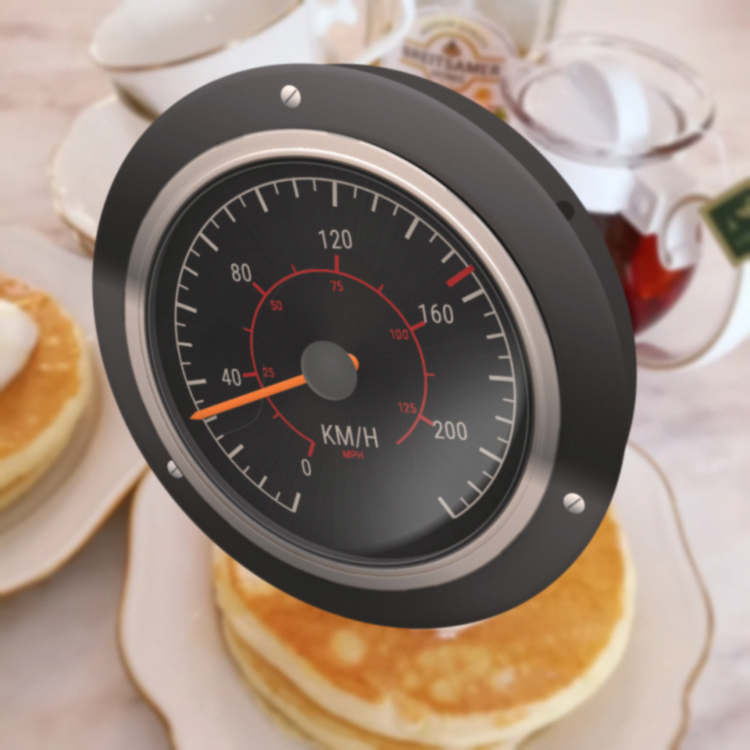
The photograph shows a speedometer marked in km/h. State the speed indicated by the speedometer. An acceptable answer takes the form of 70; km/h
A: 32.5; km/h
